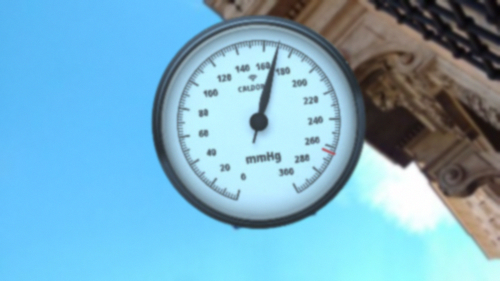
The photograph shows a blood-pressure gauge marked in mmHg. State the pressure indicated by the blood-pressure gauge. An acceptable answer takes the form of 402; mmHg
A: 170; mmHg
